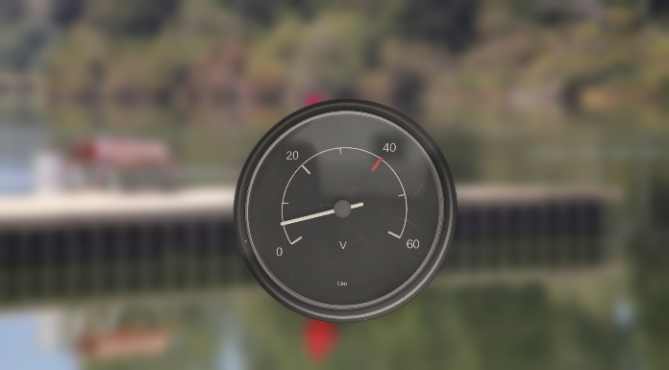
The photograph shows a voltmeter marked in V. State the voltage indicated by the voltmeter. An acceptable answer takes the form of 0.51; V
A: 5; V
